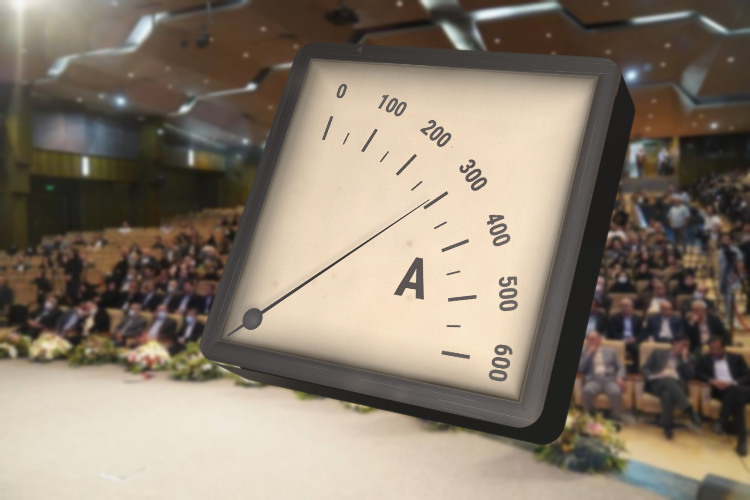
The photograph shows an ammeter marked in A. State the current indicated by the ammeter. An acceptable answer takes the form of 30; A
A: 300; A
